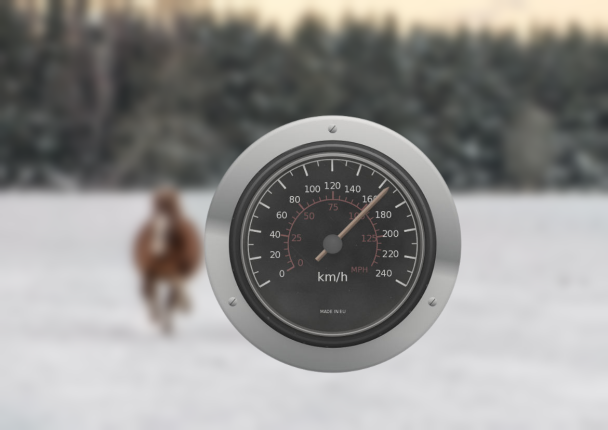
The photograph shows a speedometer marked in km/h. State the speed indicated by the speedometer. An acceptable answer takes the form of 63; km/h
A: 165; km/h
